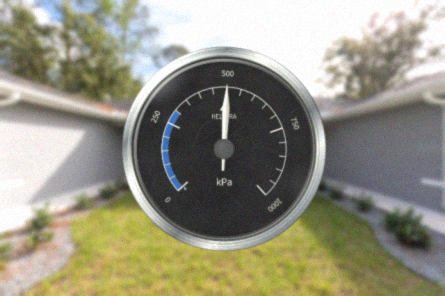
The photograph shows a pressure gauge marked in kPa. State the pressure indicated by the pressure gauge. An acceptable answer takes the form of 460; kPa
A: 500; kPa
